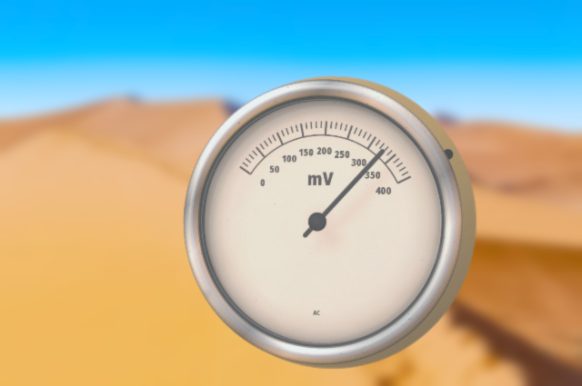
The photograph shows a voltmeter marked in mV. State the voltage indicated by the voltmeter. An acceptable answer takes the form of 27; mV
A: 330; mV
